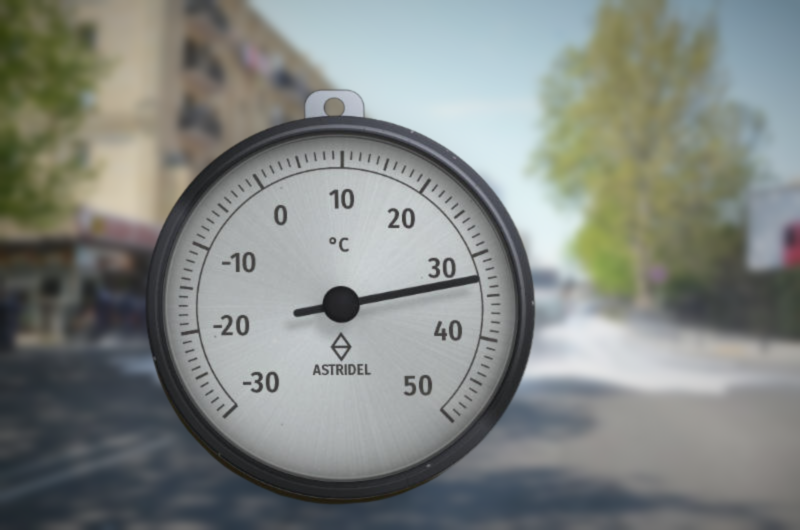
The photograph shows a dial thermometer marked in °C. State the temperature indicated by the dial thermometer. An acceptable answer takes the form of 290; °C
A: 33; °C
